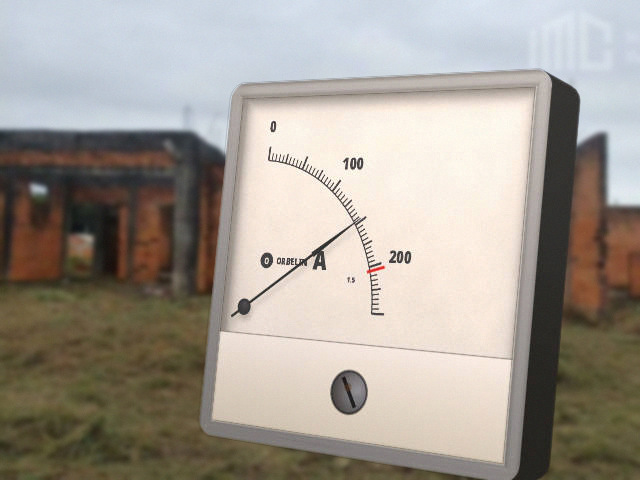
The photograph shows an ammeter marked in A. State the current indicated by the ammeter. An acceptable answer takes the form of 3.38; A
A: 150; A
